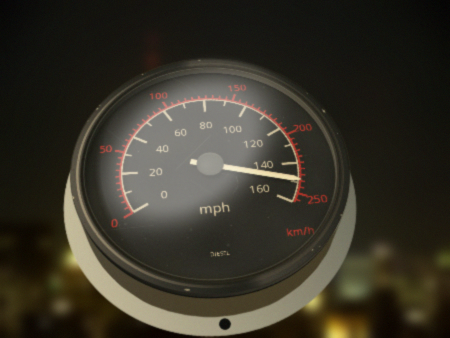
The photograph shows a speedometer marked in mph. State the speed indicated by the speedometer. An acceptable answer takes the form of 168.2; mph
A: 150; mph
